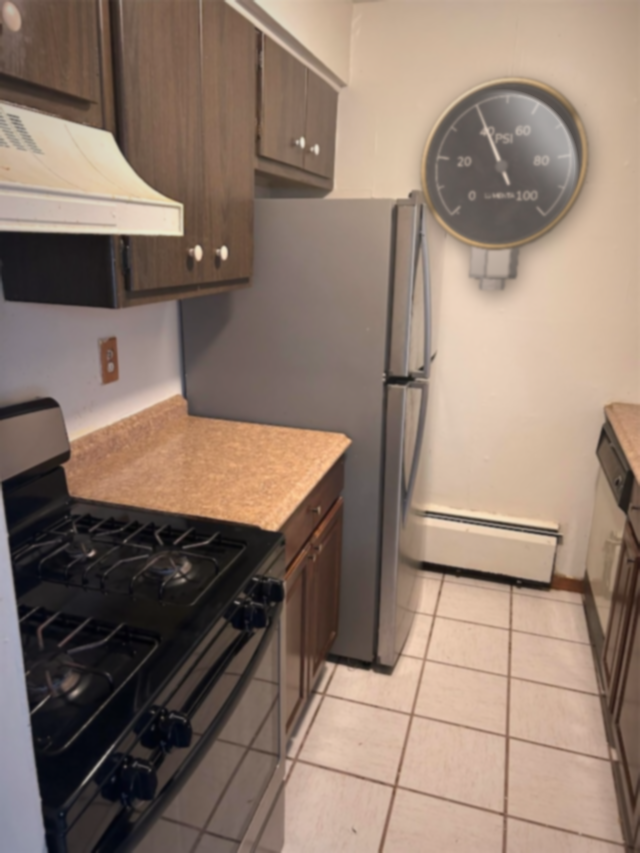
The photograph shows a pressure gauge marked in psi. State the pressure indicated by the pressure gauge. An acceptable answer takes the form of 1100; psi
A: 40; psi
